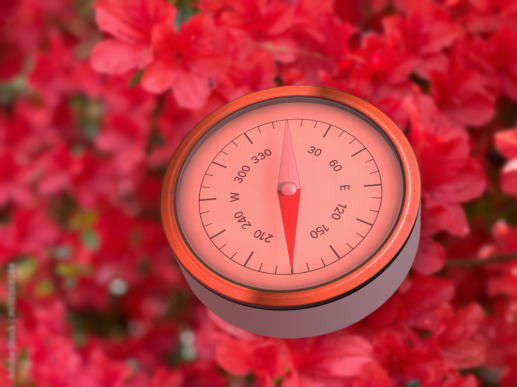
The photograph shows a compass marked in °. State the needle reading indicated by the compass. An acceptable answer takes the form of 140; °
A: 180; °
